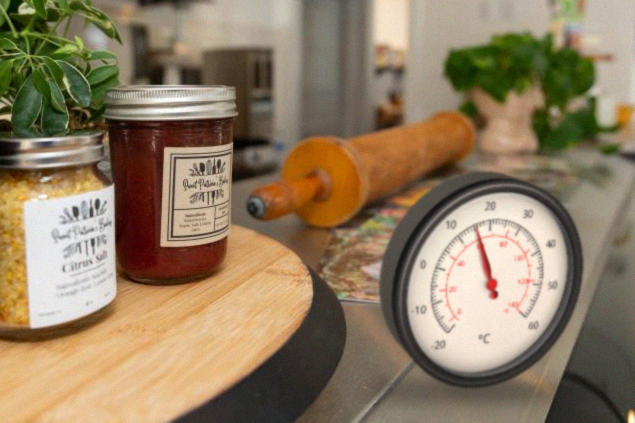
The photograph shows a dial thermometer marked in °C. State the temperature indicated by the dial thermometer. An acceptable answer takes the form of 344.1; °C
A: 15; °C
